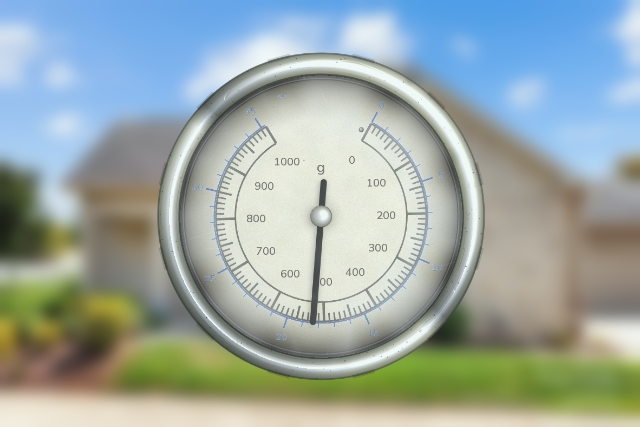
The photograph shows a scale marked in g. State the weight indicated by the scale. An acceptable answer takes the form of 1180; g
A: 520; g
